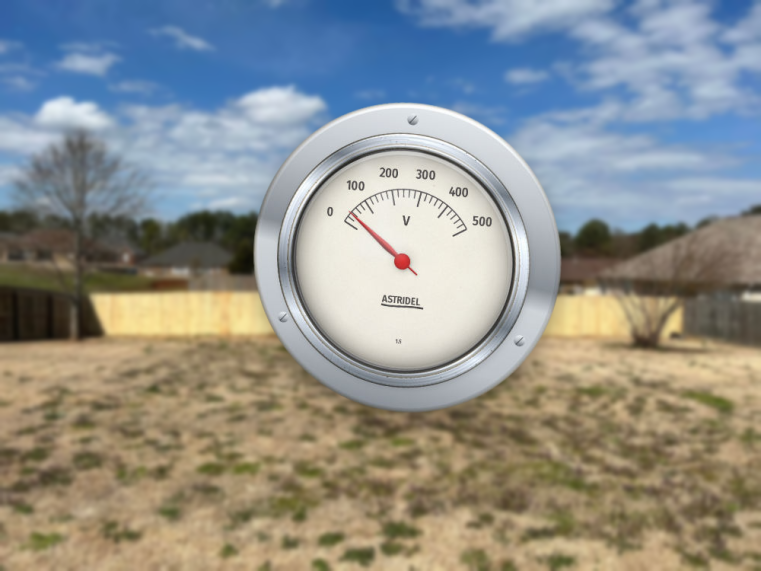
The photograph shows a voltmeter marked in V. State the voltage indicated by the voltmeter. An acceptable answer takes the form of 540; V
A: 40; V
